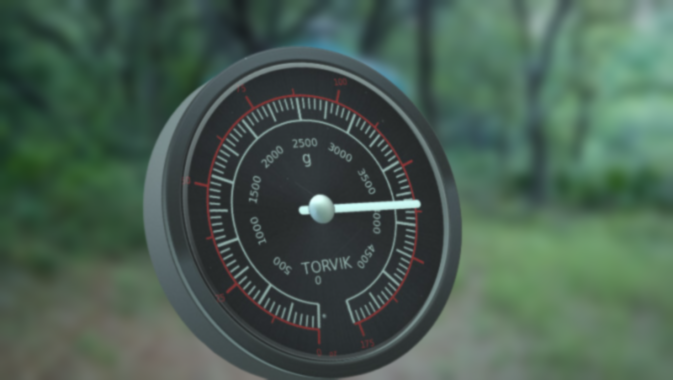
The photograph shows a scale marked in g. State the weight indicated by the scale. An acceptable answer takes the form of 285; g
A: 3850; g
